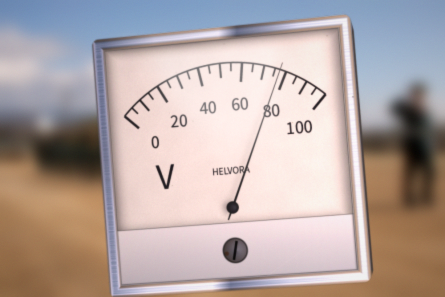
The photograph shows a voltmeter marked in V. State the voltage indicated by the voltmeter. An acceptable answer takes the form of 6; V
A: 77.5; V
